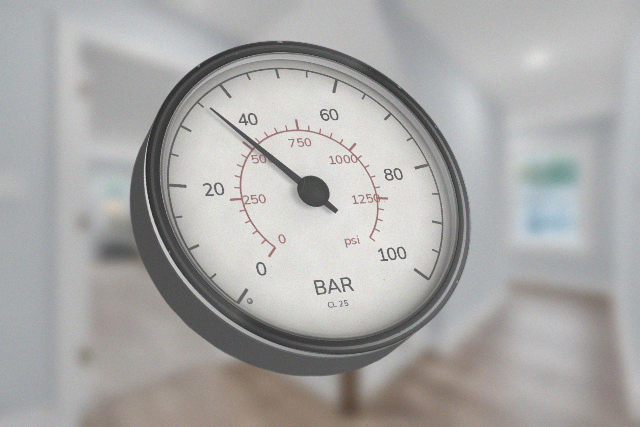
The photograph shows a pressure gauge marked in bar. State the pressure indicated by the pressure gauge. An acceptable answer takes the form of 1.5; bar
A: 35; bar
